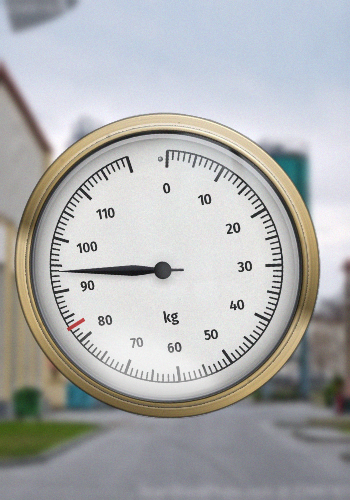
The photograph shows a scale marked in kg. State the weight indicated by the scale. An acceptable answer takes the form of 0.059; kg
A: 94; kg
